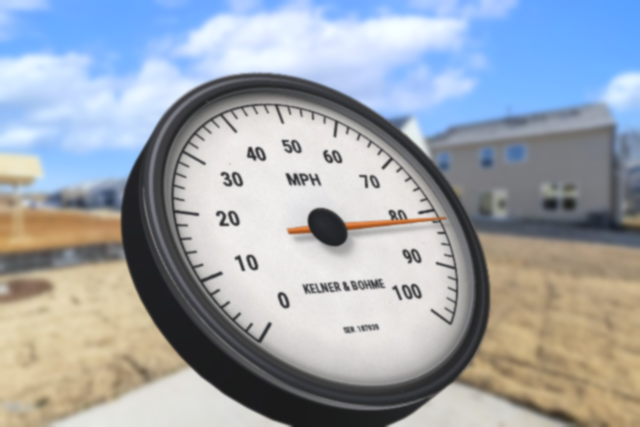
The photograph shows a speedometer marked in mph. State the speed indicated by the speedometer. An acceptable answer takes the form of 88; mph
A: 82; mph
